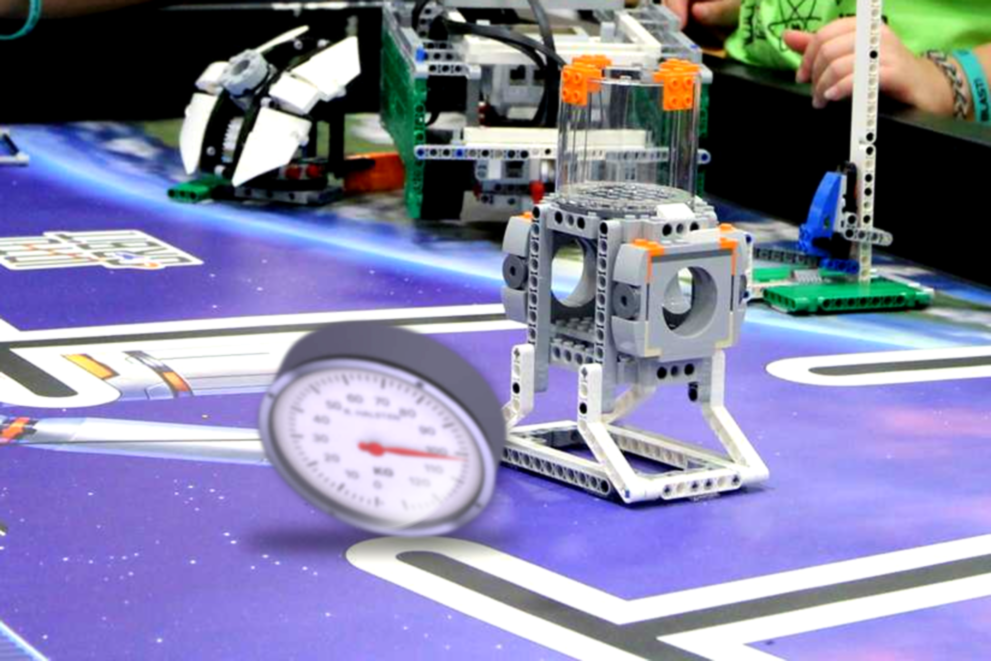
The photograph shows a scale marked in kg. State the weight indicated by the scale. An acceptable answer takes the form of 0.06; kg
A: 100; kg
